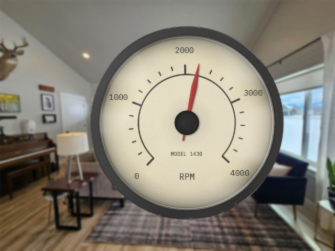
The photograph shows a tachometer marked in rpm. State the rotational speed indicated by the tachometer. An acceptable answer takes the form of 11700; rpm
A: 2200; rpm
